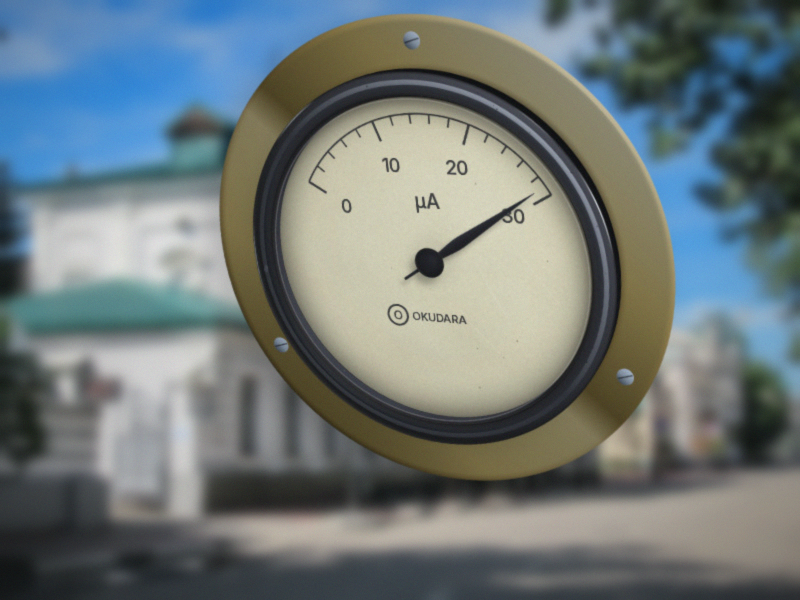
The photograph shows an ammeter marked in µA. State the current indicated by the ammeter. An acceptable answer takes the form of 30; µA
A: 29; µA
